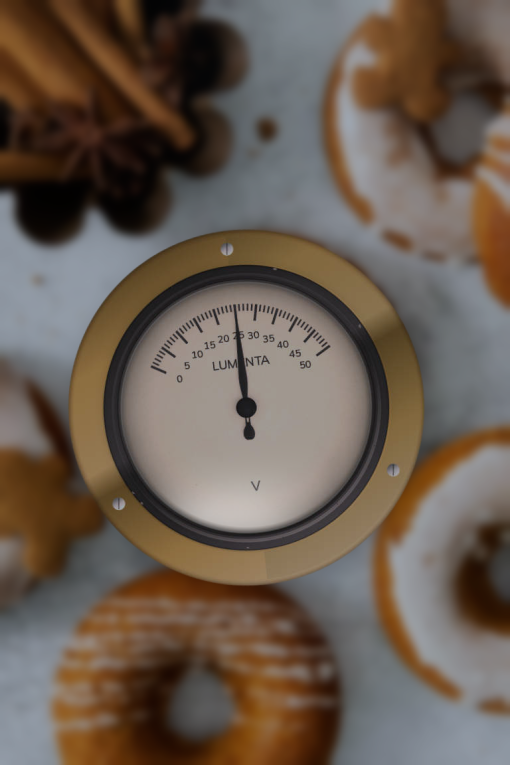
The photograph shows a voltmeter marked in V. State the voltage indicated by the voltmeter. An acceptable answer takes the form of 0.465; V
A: 25; V
